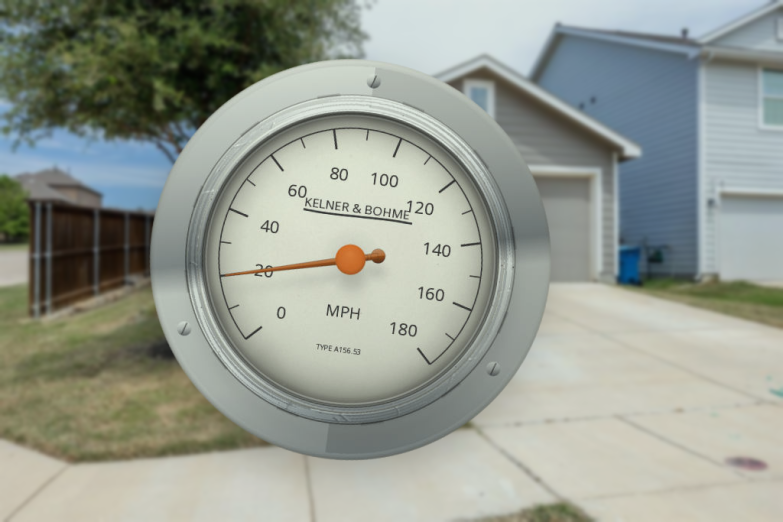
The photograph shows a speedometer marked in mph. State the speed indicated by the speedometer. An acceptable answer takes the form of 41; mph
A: 20; mph
